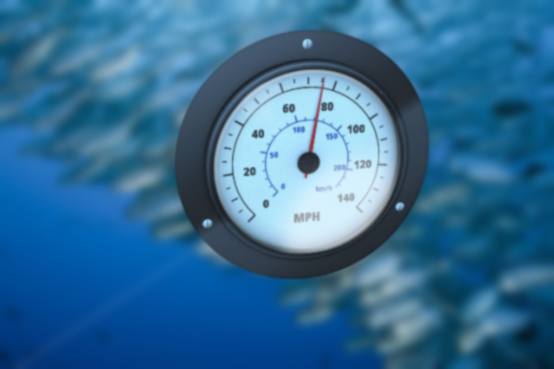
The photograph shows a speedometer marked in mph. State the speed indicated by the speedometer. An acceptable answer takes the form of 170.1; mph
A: 75; mph
